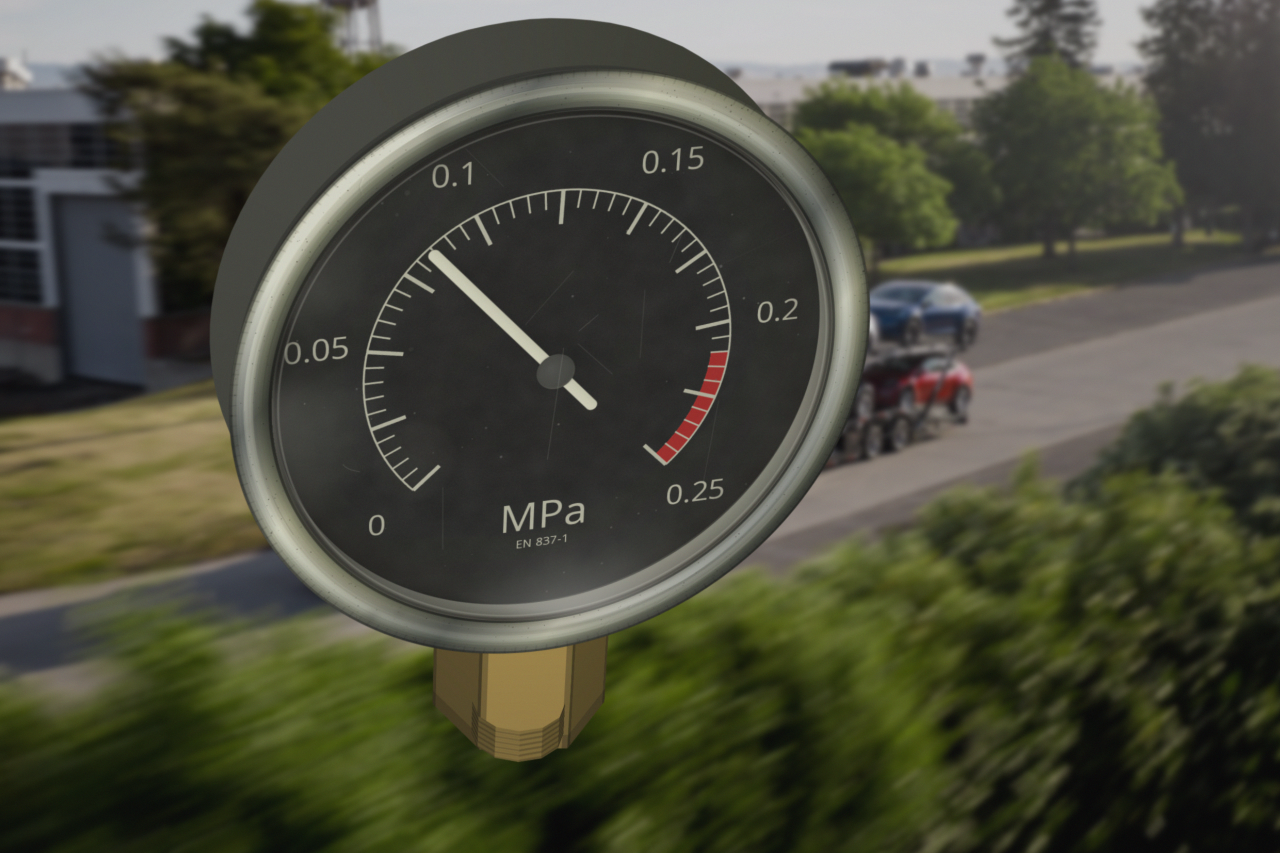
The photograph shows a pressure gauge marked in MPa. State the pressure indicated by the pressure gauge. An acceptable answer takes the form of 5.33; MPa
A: 0.085; MPa
